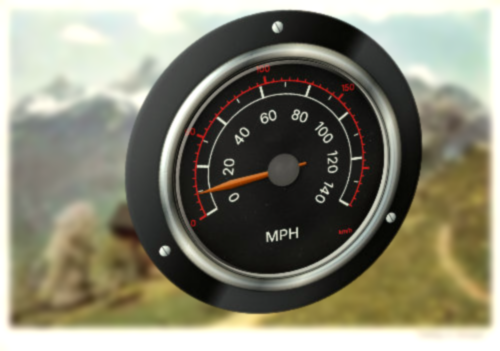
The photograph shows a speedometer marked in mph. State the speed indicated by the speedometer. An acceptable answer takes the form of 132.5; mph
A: 10; mph
